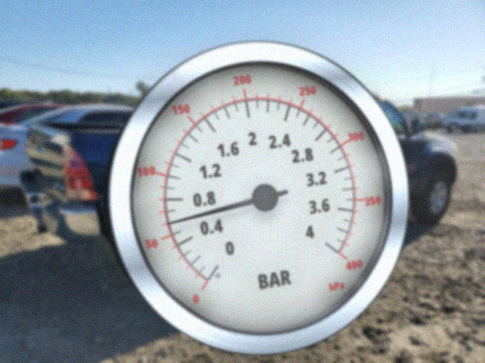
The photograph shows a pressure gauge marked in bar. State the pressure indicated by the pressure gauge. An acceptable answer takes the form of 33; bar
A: 0.6; bar
